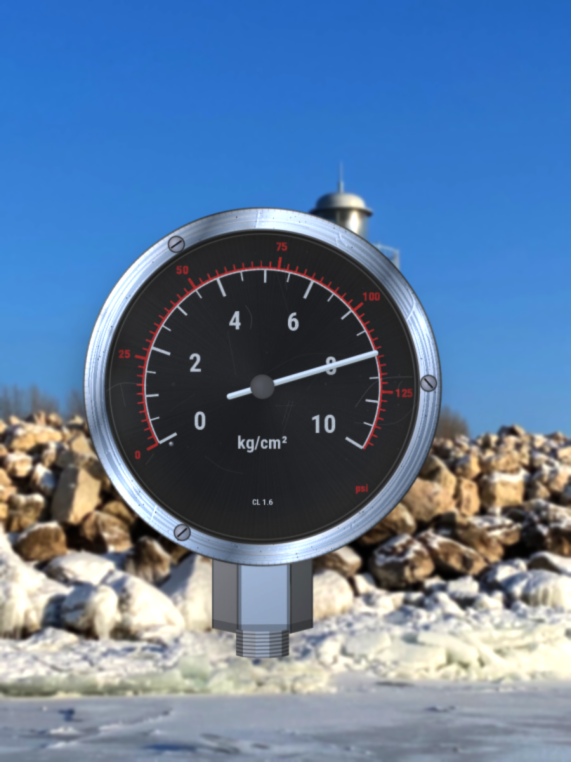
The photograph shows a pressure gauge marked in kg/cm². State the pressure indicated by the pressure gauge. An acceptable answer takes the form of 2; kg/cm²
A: 8; kg/cm²
